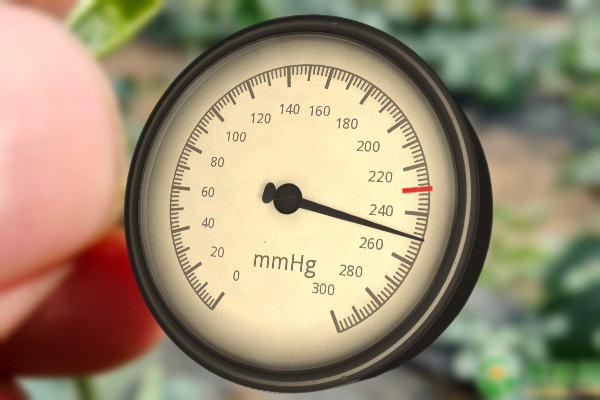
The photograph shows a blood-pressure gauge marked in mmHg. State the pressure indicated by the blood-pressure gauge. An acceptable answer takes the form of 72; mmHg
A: 250; mmHg
